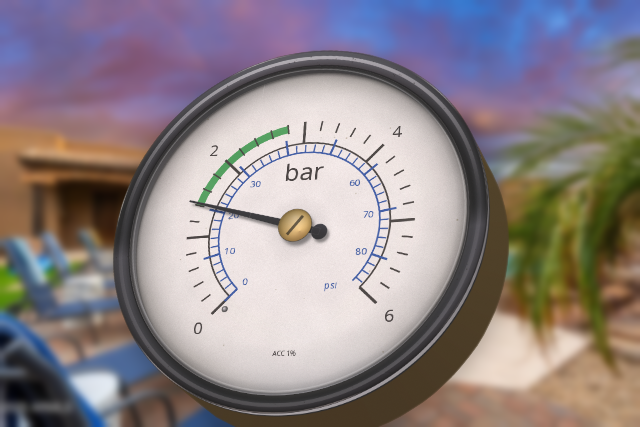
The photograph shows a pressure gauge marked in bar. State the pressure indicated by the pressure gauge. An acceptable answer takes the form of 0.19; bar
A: 1.4; bar
